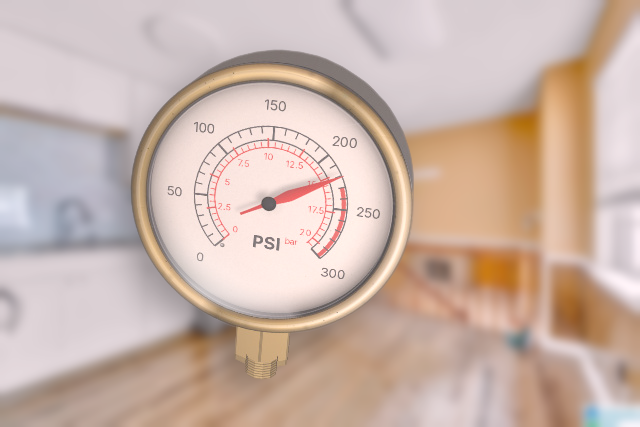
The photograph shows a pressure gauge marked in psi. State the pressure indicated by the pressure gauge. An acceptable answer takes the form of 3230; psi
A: 220; psi
